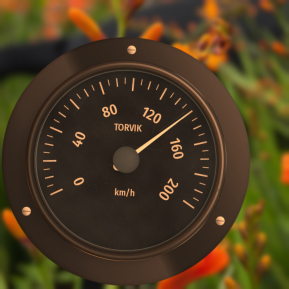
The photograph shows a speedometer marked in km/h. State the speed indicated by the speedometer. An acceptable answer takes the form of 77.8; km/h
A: 140; km/h
